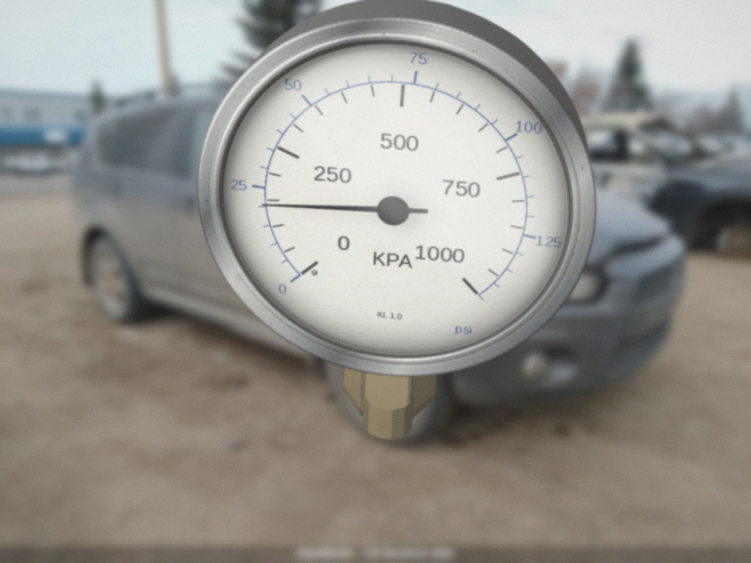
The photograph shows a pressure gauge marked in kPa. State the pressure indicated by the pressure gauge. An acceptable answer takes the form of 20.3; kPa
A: 150; kPa
